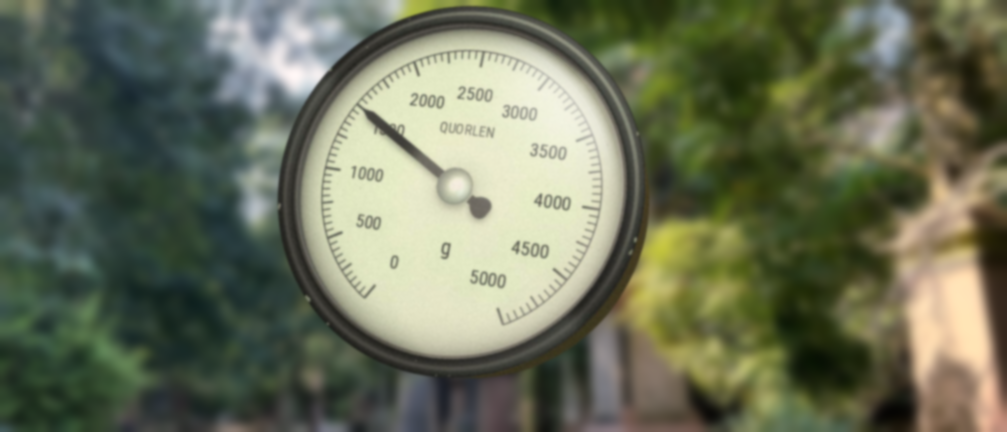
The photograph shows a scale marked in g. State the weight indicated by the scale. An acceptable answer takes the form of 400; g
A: 1500; g
